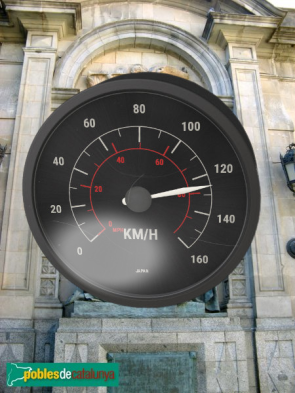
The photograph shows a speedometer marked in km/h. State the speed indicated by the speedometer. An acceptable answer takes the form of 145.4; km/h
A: 125; km/h
